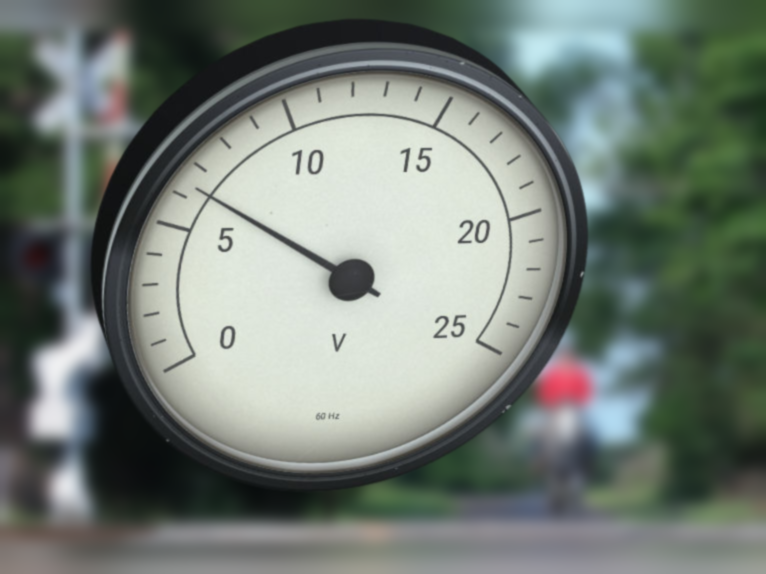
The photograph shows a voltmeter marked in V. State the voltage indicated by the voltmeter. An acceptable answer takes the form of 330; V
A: 6.5; V
